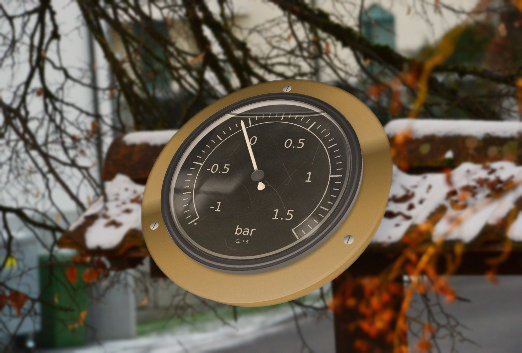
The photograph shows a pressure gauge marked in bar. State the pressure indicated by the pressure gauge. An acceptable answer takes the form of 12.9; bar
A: -0.05; bar
